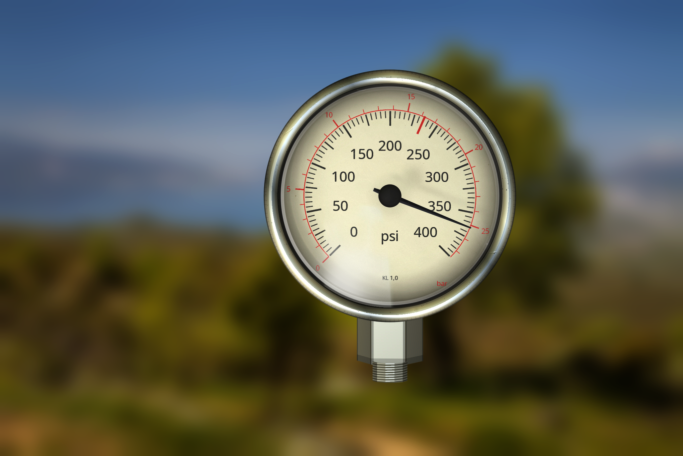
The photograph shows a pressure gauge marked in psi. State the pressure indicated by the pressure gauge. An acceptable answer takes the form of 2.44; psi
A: 365; psi
